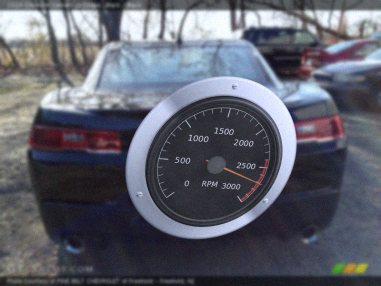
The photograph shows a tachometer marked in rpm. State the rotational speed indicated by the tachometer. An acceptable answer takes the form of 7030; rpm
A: 2700; rpm
